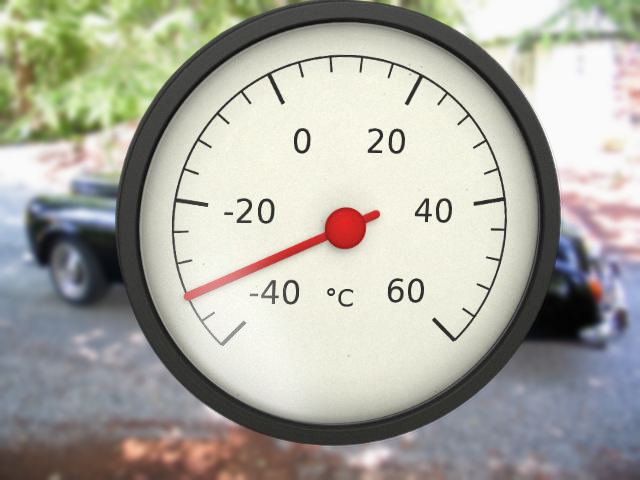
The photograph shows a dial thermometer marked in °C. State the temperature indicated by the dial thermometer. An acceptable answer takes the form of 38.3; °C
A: -32; °C
